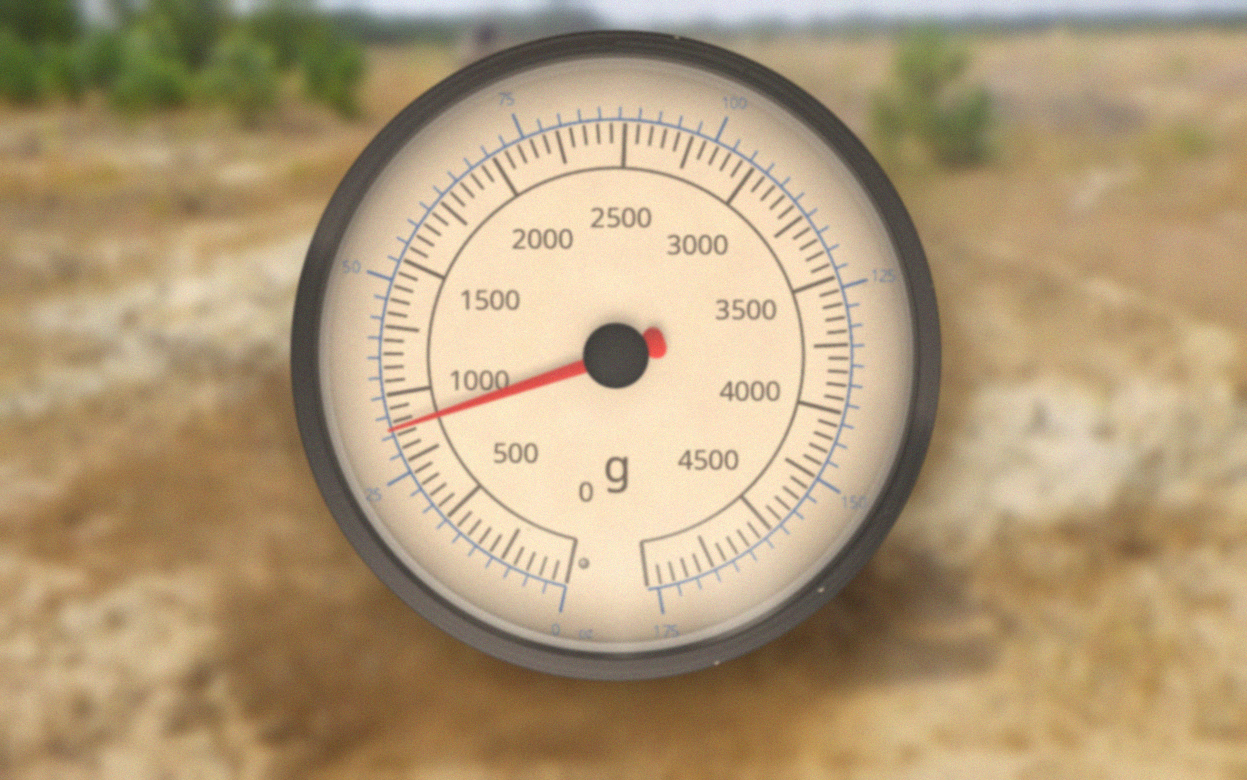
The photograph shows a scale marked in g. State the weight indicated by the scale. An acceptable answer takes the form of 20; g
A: 875; g
